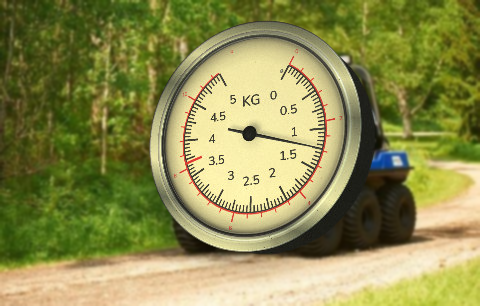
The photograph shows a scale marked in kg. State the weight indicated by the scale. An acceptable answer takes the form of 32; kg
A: 1.25; kg
